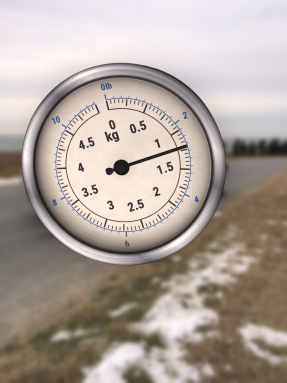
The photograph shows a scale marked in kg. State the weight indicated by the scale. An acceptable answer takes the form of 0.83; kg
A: 1.2; kg
